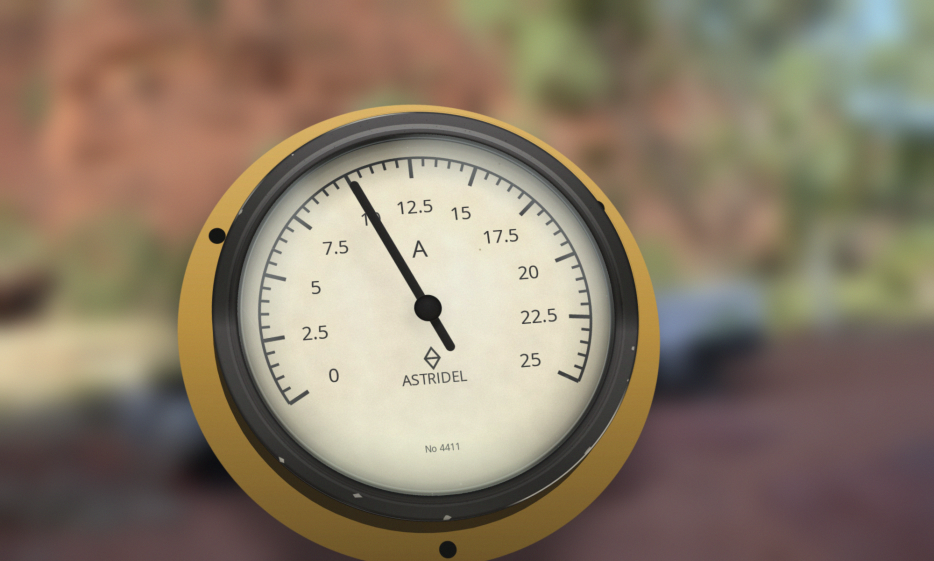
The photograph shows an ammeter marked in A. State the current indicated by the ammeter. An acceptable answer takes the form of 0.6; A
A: 10; A
